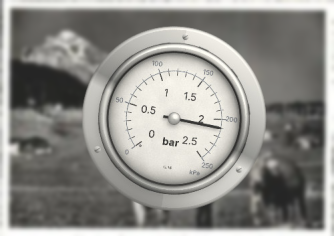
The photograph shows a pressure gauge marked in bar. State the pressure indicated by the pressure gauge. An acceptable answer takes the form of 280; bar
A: 2.1; bar
